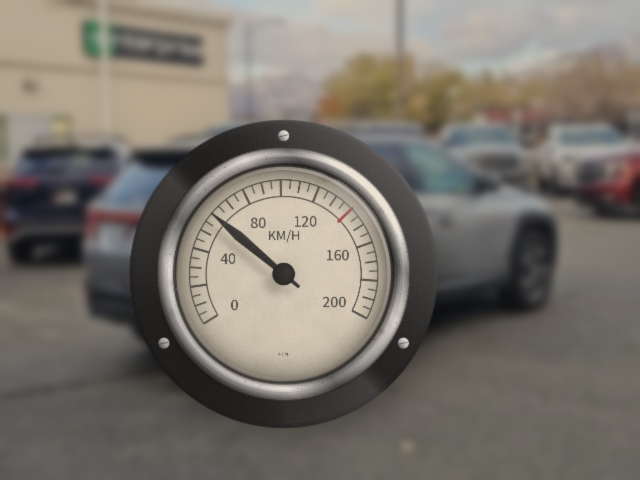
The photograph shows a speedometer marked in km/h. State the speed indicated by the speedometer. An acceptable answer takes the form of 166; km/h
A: 60; km/h
